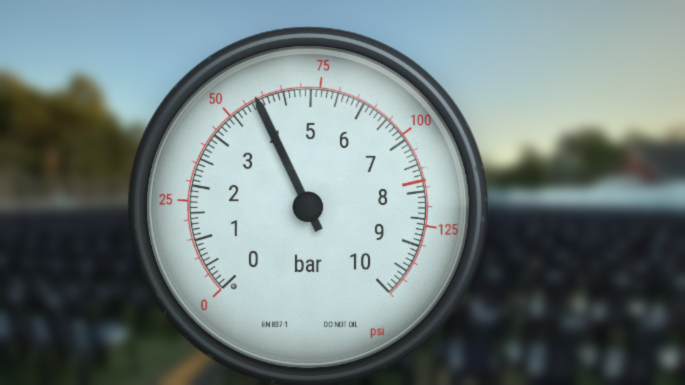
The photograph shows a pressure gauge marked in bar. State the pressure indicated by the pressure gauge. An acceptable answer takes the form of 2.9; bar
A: 4; bar
